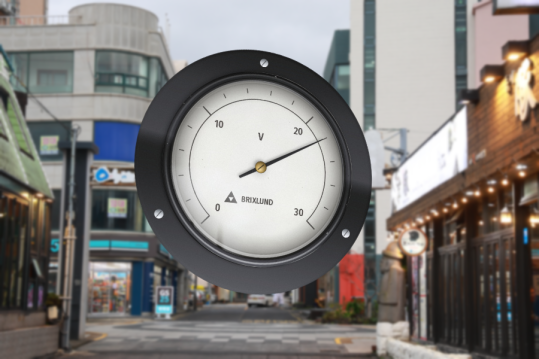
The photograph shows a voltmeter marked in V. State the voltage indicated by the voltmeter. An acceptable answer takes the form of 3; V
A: 22; V
